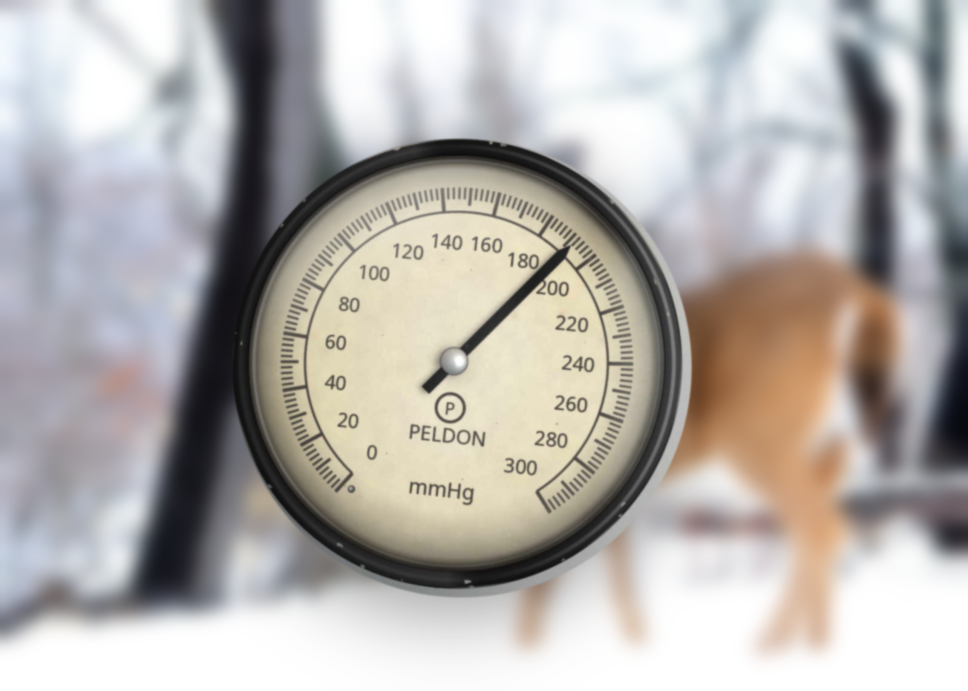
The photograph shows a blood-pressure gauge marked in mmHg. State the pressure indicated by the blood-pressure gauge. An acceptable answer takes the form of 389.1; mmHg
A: 192; mmHg
